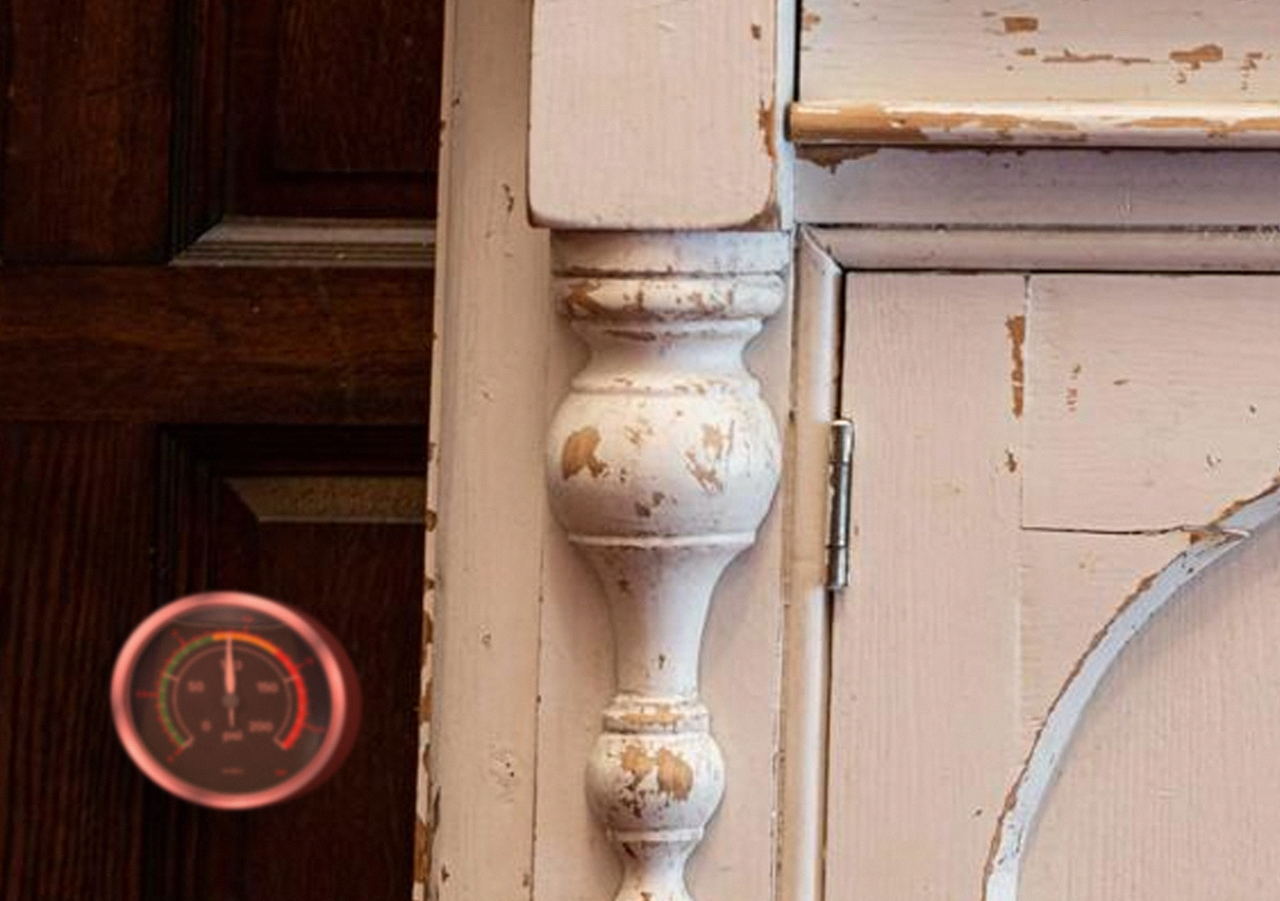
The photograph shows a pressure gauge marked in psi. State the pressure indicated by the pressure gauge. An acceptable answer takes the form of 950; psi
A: 100; psi
